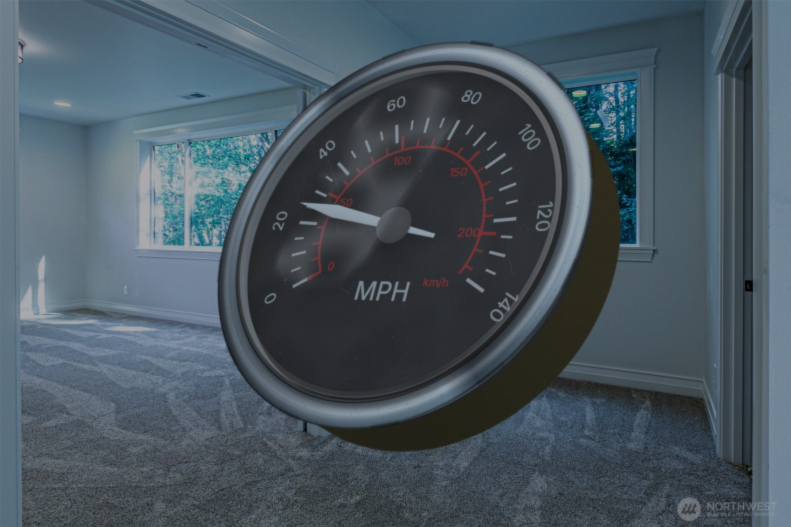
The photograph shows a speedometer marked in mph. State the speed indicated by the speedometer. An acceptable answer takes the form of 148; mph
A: 25; mph
